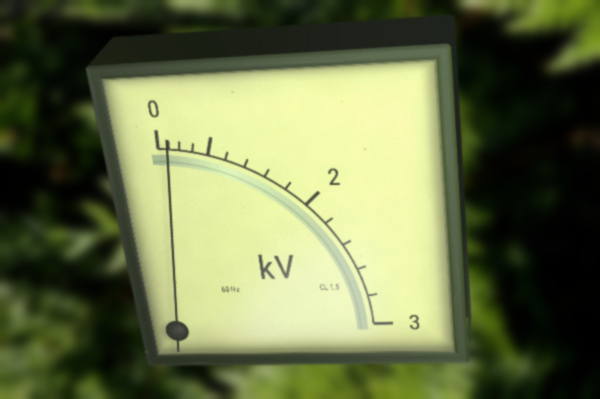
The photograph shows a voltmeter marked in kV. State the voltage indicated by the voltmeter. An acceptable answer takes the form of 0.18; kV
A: 0.4; kV
